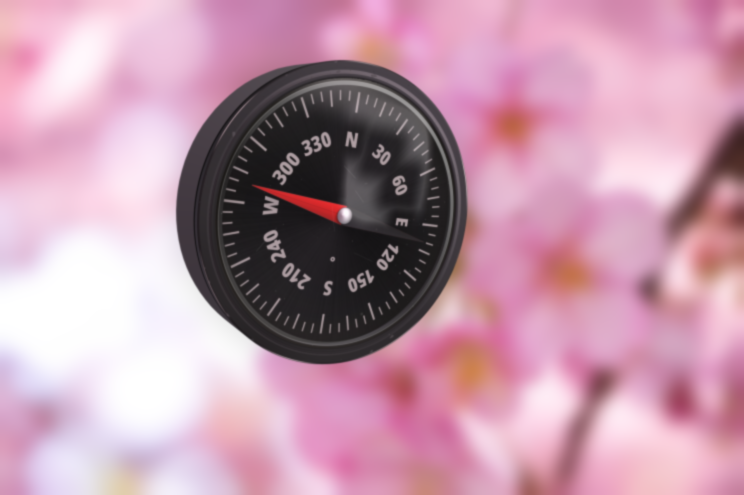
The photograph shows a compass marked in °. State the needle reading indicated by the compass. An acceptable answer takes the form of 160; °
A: 280; °
